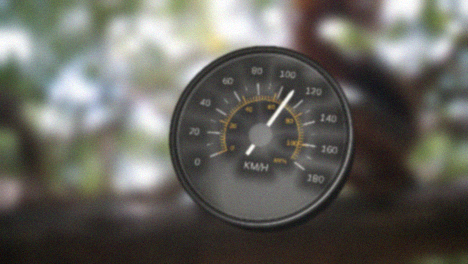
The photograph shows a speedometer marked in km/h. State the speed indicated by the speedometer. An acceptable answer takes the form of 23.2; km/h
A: 110; km/h
